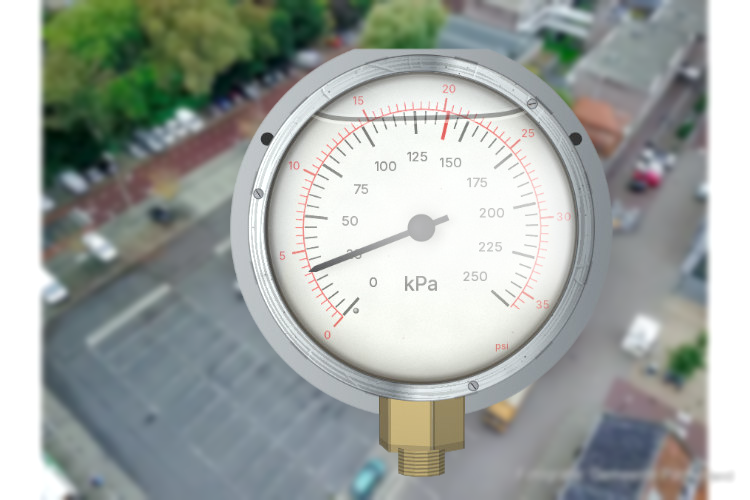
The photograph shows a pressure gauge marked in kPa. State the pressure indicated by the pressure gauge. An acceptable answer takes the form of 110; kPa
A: 25; kPa
